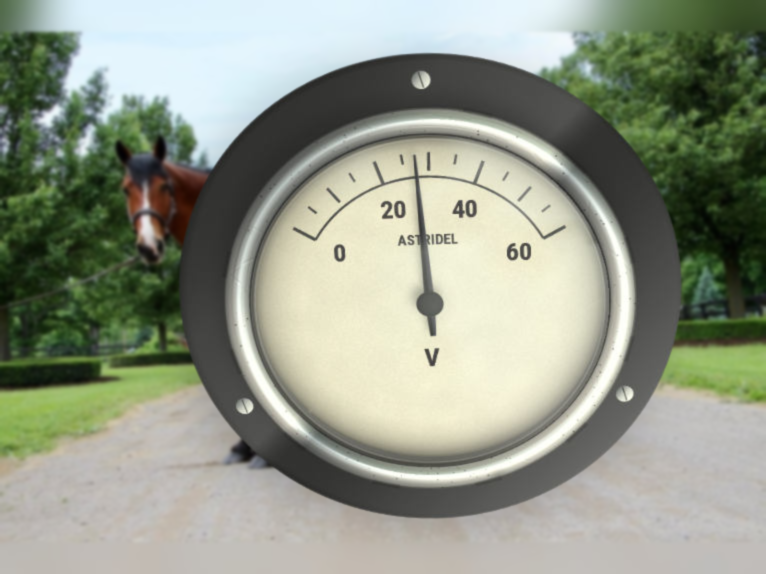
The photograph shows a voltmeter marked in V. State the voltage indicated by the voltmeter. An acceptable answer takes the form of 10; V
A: 27.5; V
